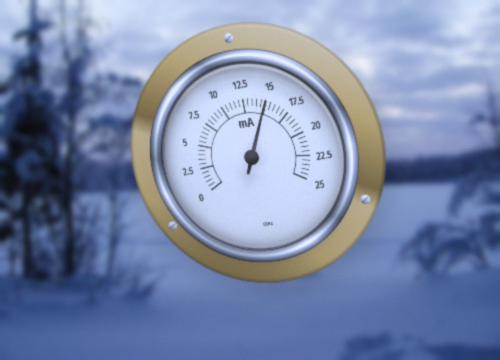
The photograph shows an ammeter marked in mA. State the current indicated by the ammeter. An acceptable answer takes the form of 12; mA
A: 15; mA
